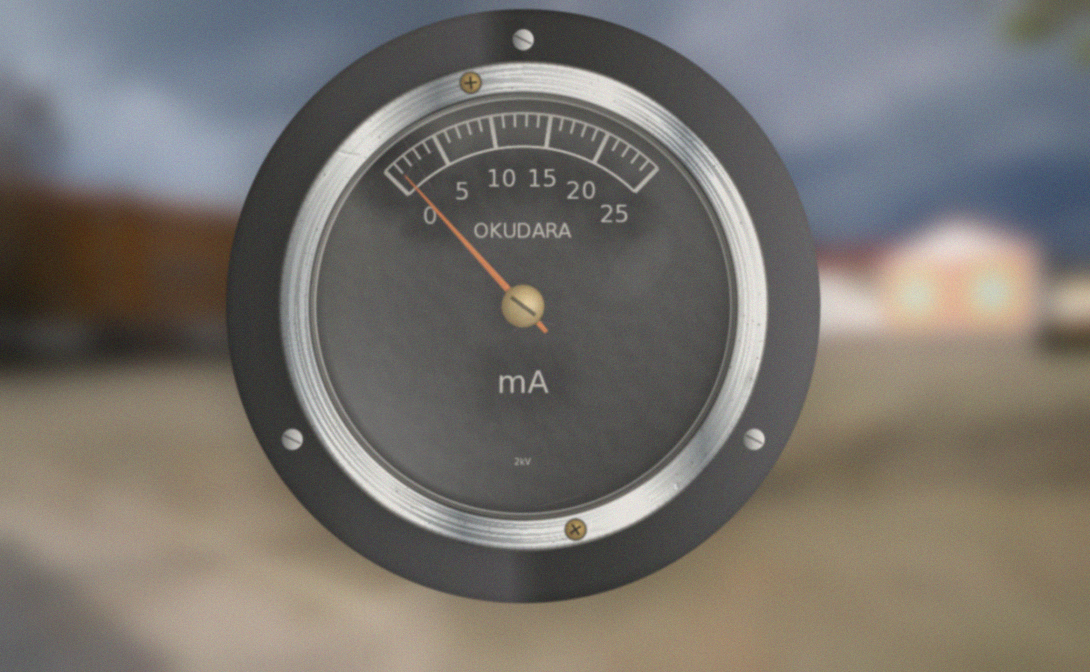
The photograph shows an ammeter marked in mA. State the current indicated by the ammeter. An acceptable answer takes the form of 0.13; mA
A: 1; mA
